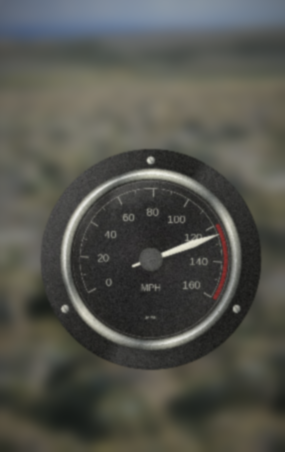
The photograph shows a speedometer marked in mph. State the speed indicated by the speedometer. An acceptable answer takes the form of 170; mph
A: 125; mph
